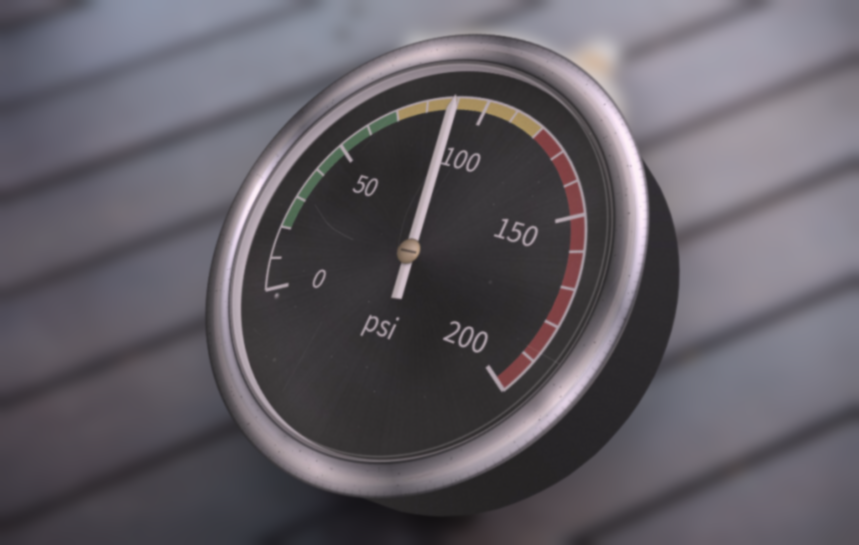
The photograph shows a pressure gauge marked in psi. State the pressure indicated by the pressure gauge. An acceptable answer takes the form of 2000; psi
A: 90; psi
